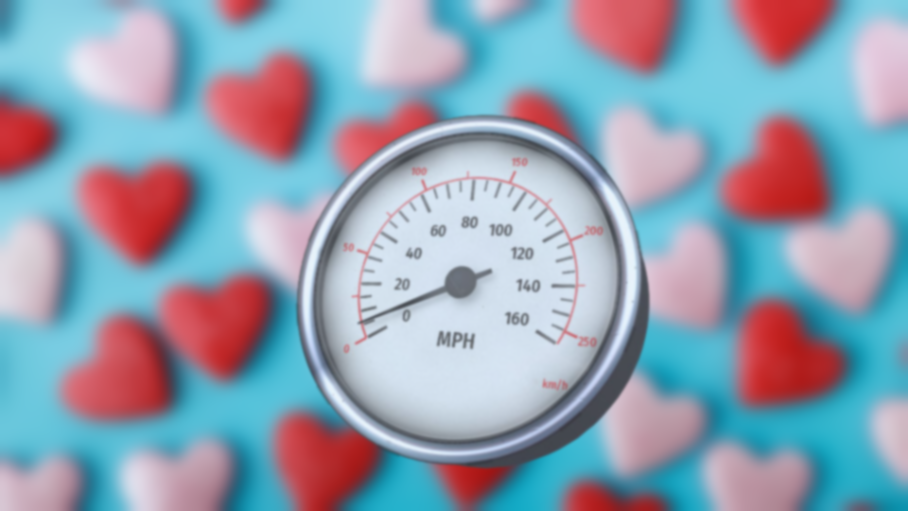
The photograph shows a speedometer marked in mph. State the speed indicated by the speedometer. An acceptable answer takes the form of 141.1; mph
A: 5; mph
